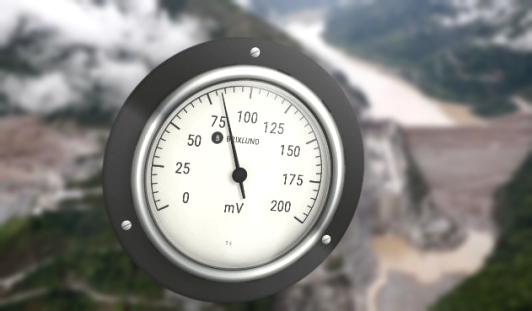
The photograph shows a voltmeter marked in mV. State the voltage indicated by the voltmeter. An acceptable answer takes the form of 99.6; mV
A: 82.5; mV
